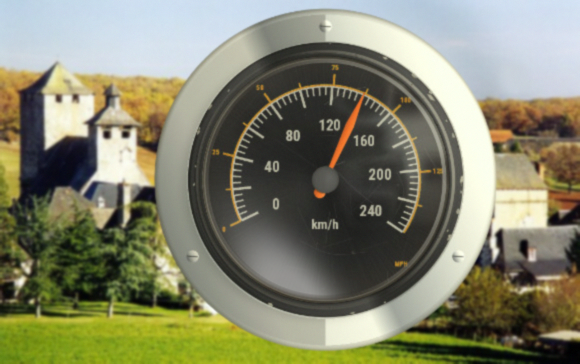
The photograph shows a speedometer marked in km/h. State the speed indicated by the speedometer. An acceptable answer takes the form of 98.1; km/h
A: 140; km/h
